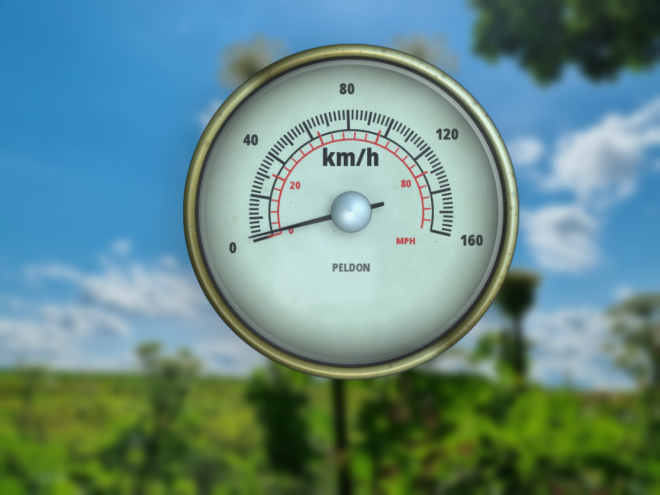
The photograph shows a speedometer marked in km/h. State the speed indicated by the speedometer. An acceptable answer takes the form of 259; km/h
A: 2; km/h
